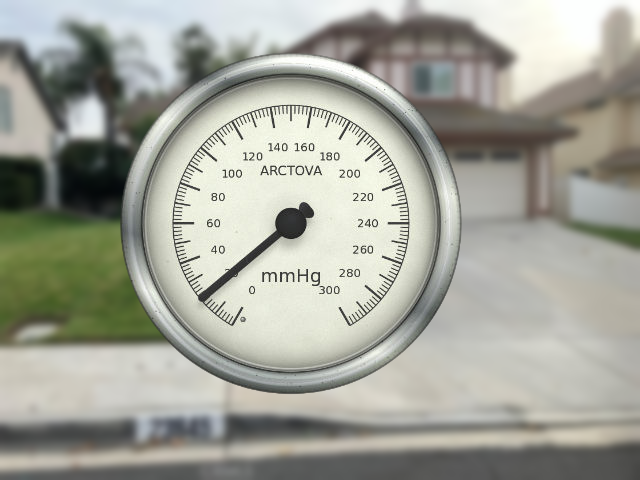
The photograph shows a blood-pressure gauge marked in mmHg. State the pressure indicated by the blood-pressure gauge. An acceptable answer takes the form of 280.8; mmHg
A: 20; mmHg
